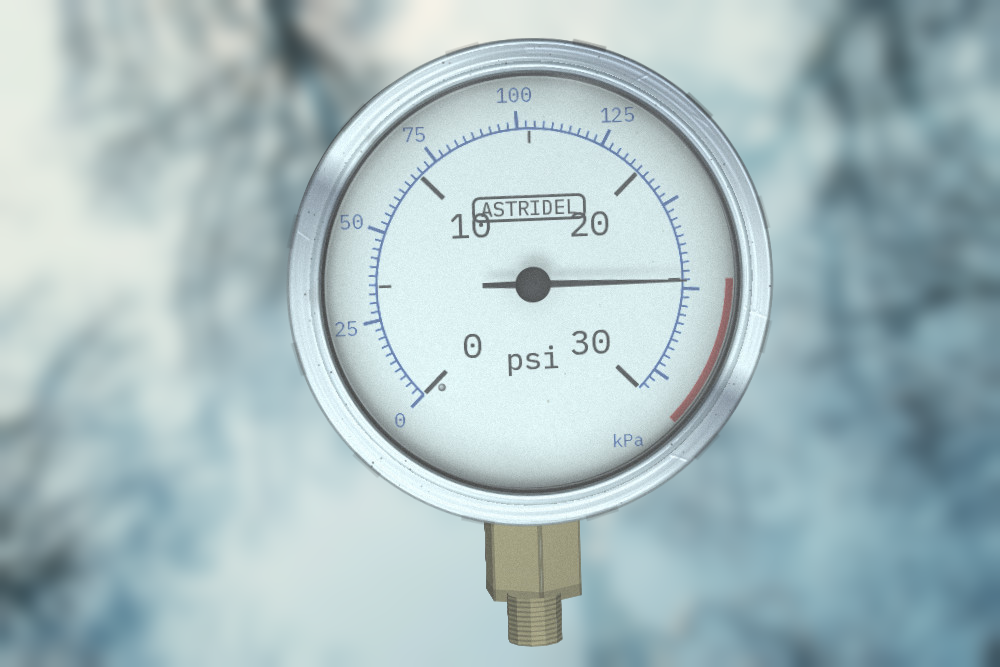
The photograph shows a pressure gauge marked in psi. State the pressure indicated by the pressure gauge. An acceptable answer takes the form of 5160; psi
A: 25; psi
